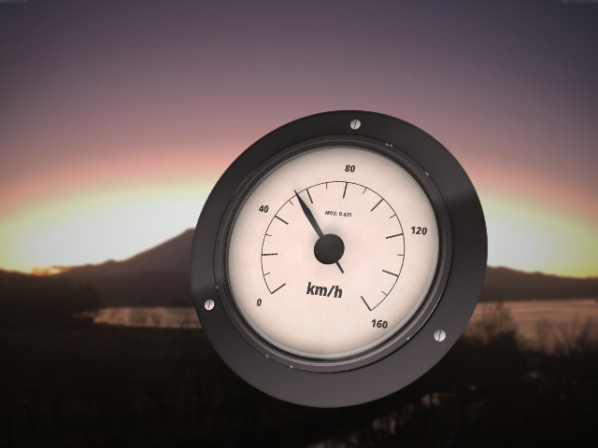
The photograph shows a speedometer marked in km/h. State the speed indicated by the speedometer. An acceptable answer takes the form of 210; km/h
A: 55; km/h
